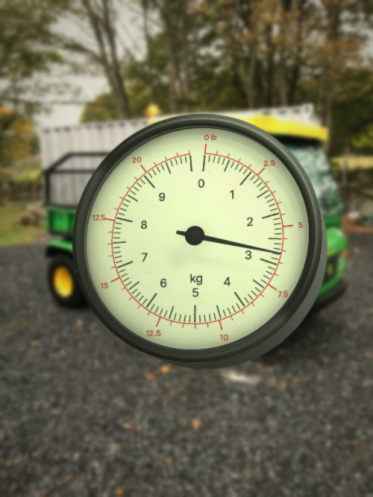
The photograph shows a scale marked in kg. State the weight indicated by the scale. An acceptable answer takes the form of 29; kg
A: 2.8; kg
